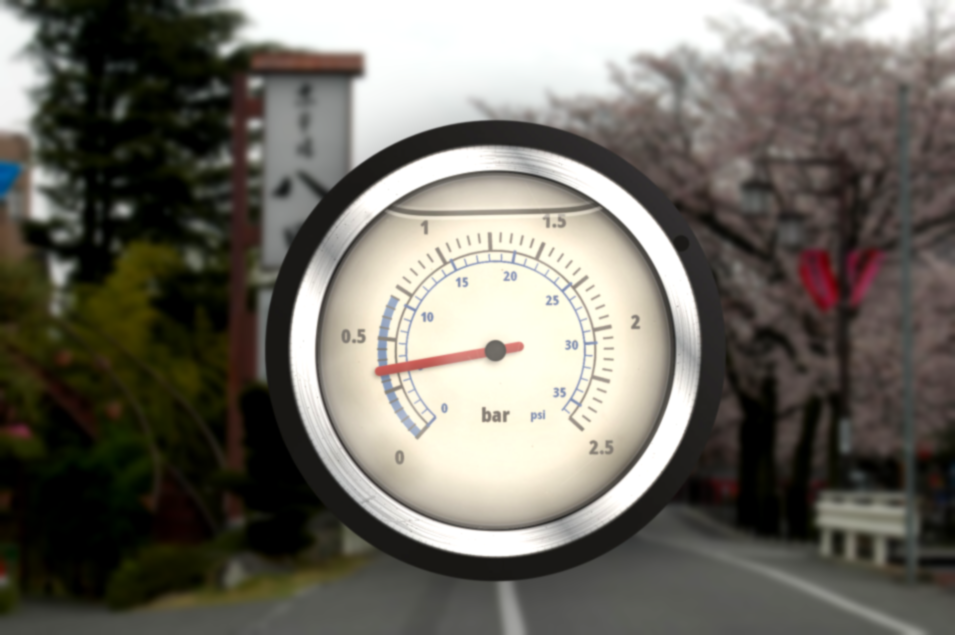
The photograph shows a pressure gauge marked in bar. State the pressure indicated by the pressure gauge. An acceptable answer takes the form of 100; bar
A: 0.35; bar
